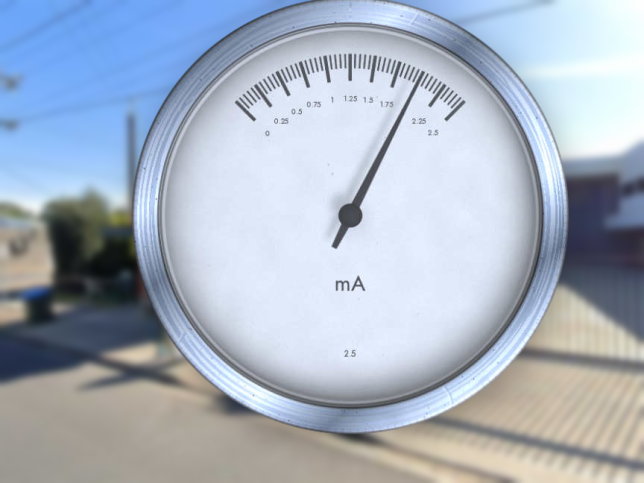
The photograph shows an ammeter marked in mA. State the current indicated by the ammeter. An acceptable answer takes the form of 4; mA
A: 2; mA
